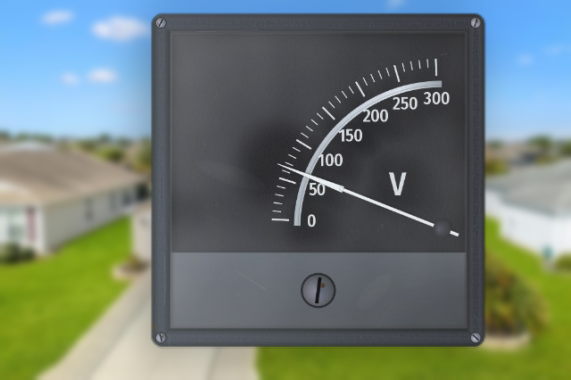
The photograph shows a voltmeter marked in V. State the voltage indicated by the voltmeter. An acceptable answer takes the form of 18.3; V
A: 65; V
